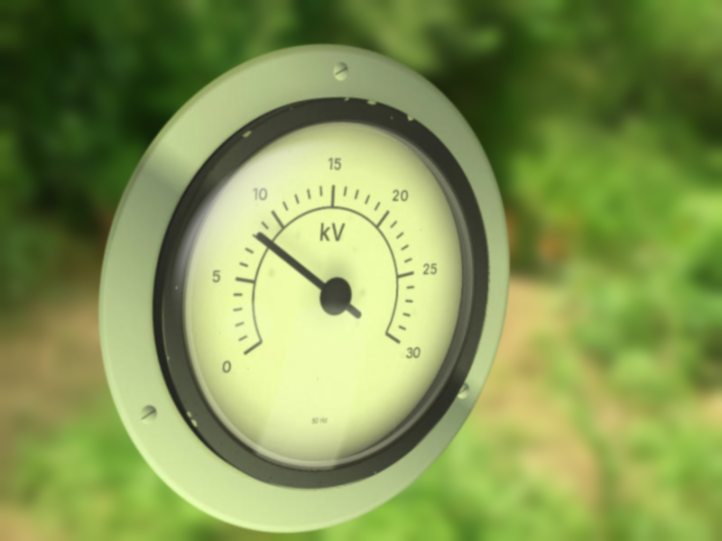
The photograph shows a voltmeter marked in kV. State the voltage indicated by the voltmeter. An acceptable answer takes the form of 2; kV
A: 8; kV
